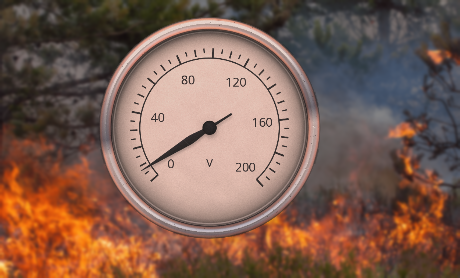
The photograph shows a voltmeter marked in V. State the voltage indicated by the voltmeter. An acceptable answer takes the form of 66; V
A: 7.5; V
